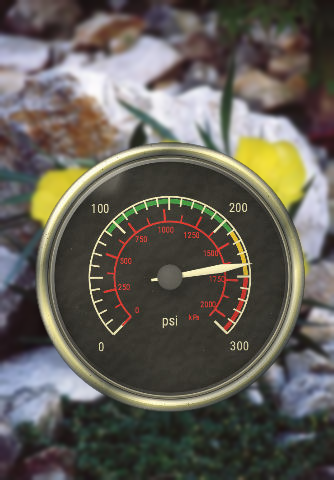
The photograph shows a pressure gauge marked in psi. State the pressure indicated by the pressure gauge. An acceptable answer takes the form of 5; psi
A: 240; psi
